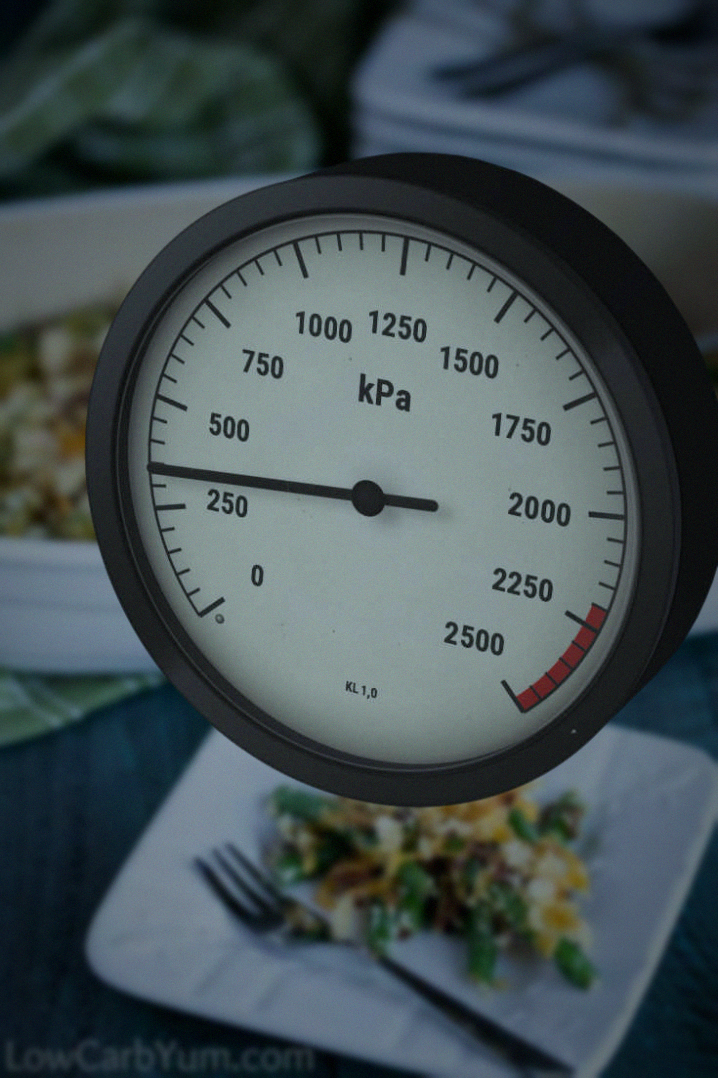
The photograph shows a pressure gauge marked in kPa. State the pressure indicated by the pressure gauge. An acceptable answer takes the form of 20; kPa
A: 350; kPa
